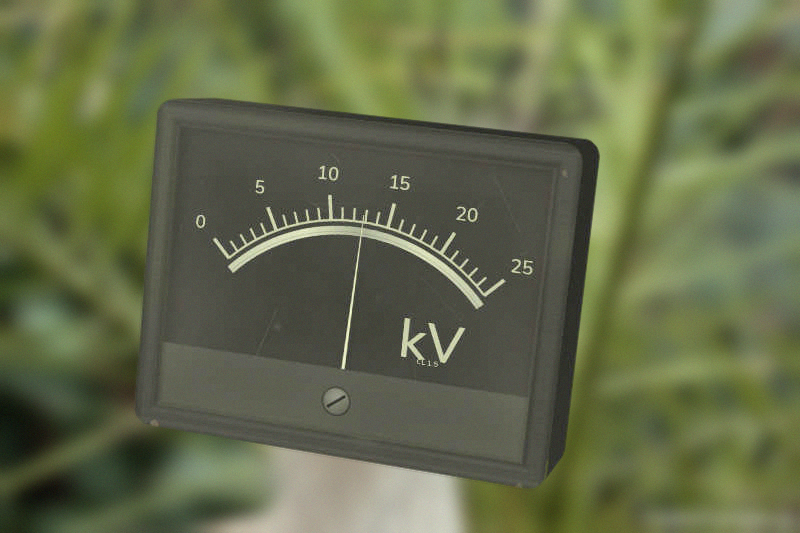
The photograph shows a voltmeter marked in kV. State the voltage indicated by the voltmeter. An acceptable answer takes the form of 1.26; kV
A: 13; kV
